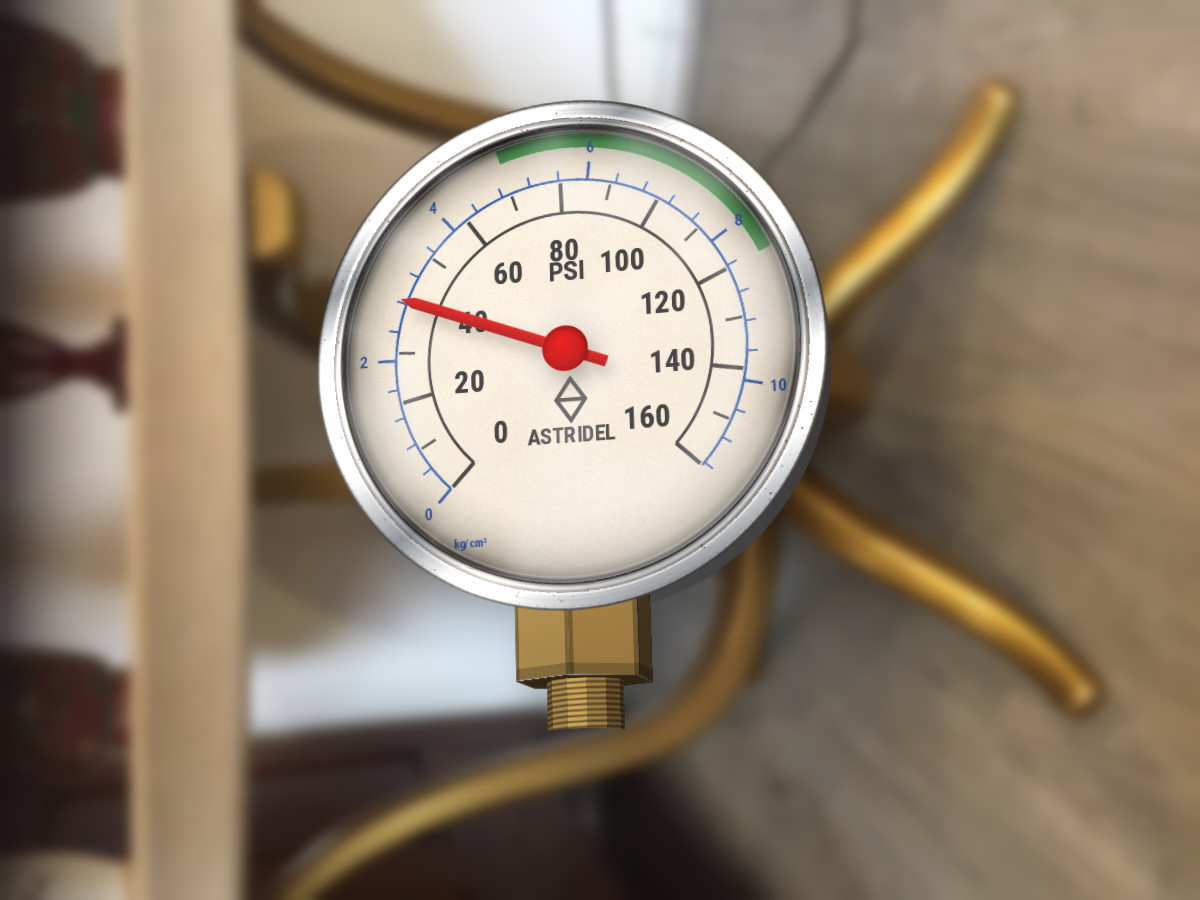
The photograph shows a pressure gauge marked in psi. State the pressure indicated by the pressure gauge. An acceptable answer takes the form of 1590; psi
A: 40; psi
